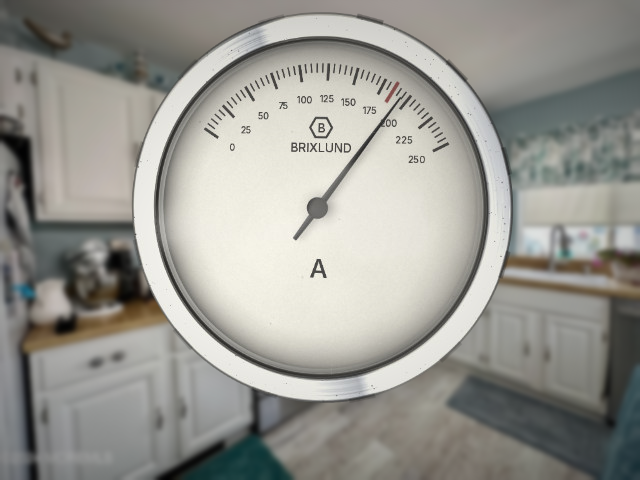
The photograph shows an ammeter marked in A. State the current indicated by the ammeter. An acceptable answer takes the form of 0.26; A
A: 195; A
